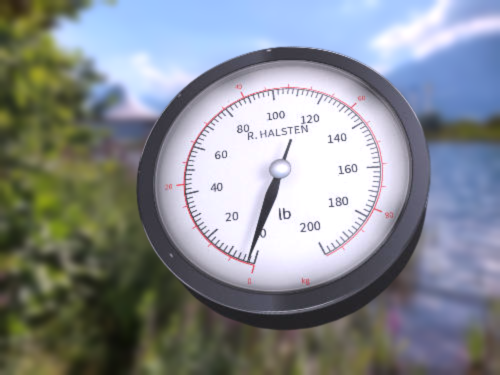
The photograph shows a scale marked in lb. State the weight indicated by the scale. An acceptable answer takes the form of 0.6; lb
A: 2; lb
